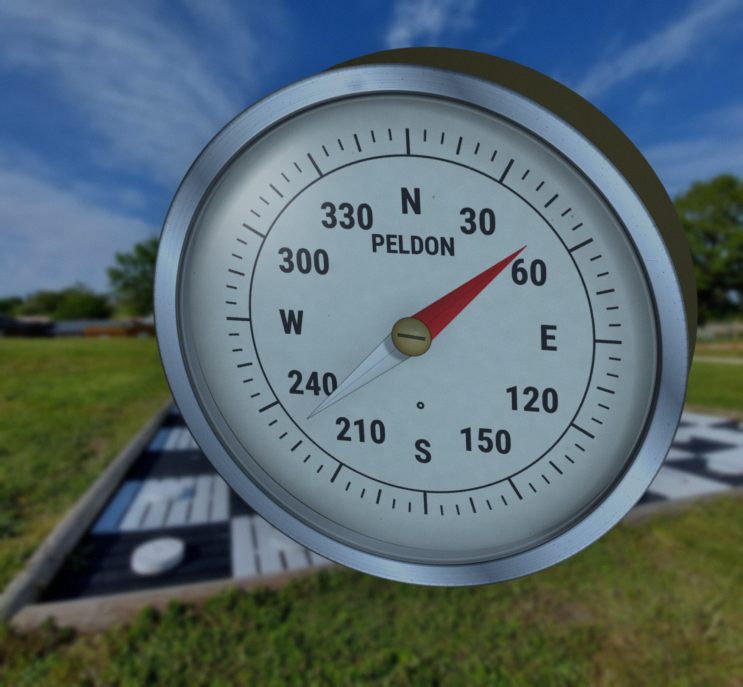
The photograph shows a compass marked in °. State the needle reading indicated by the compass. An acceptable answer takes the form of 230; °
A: 50; °
